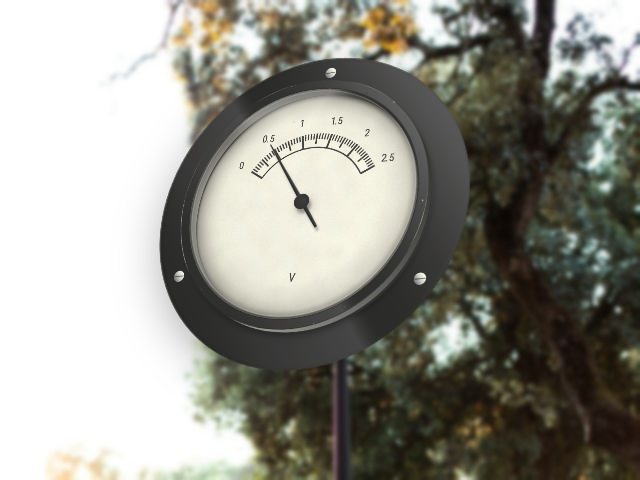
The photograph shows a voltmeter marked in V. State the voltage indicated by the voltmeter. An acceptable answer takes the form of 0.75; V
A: 0.5; V
